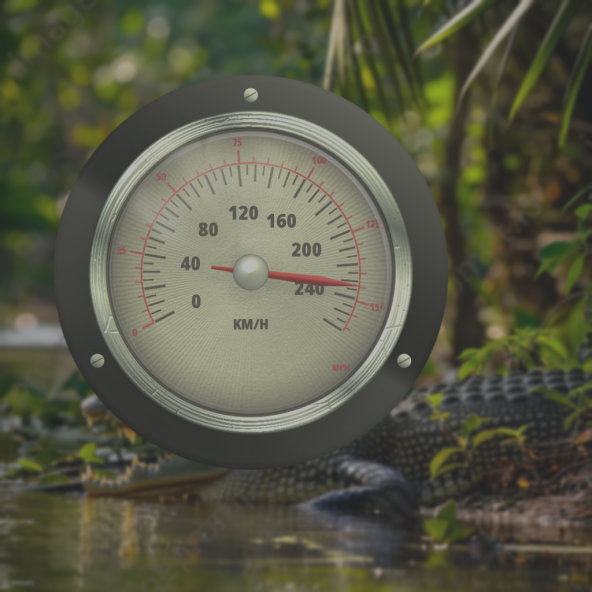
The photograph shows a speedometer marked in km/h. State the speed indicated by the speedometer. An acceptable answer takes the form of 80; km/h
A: 232.5; km/h
